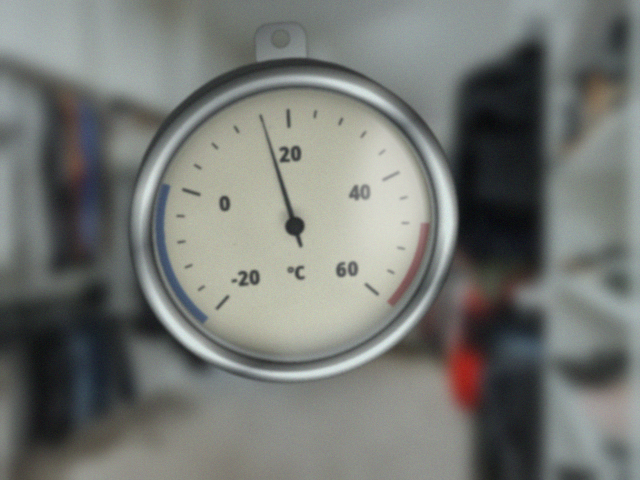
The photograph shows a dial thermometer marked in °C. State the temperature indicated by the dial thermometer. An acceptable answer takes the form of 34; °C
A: 16; °C
